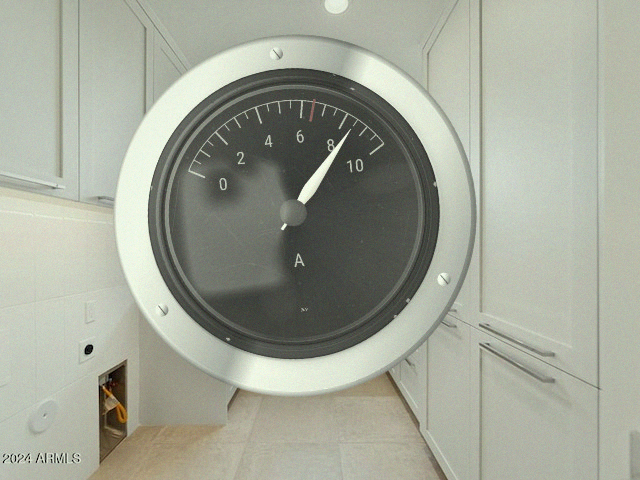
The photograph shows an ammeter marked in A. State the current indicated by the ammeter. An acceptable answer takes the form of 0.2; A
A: 8.5; A
